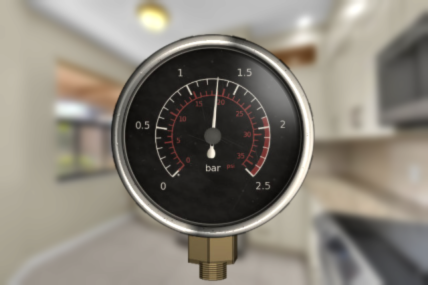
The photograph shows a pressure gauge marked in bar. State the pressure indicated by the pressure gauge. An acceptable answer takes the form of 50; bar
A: 1.3; bar
